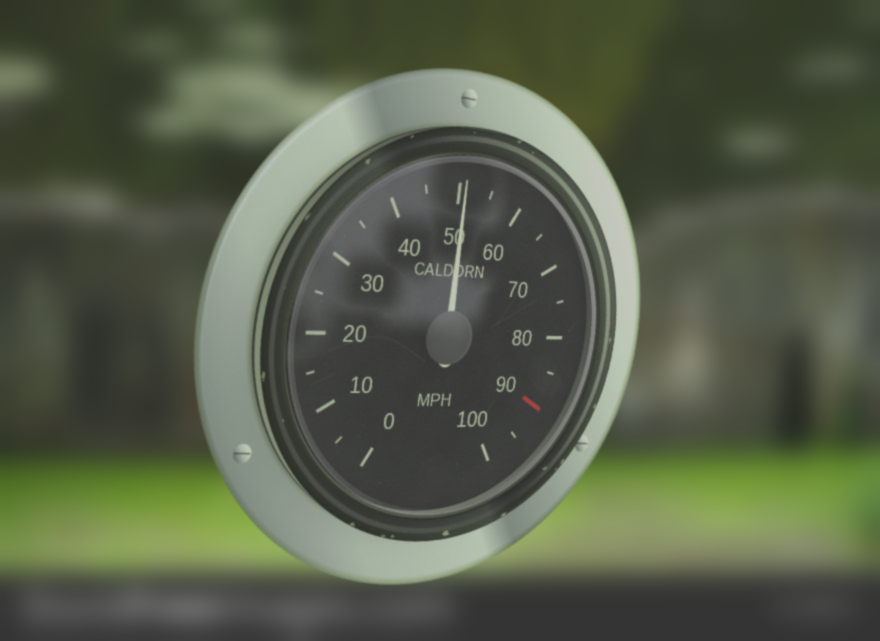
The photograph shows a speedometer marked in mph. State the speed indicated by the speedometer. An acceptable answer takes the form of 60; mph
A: 50; mph
